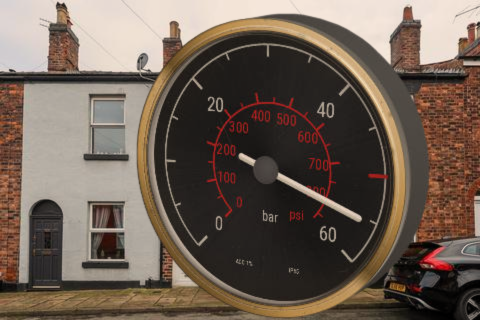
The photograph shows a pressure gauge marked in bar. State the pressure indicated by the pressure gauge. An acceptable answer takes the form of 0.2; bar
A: 55; bar
